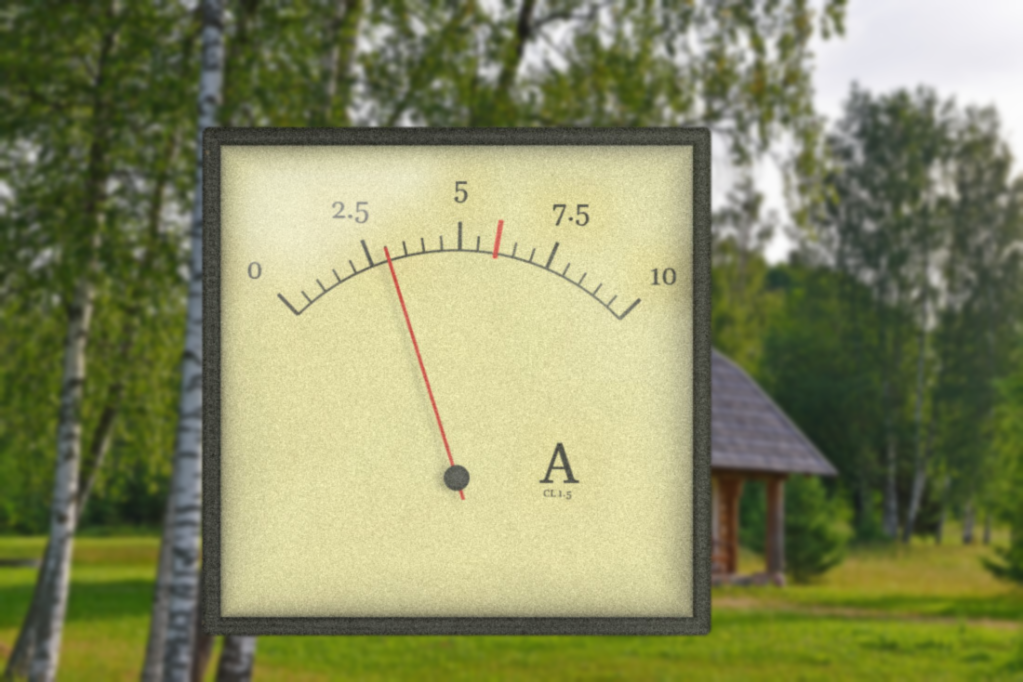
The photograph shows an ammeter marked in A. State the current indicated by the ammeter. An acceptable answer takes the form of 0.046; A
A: 3; A
